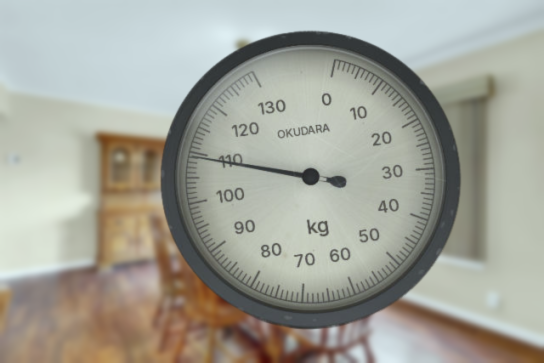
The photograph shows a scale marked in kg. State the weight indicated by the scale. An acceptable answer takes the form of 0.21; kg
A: 109; kg
